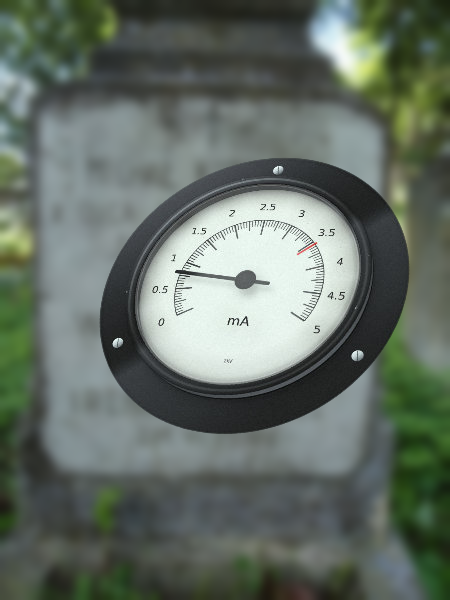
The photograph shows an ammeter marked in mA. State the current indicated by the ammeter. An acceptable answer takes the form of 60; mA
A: 0.75; mA
